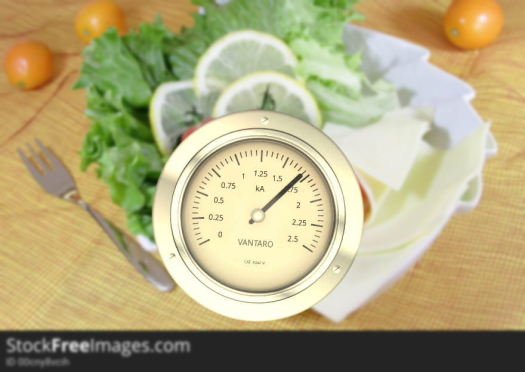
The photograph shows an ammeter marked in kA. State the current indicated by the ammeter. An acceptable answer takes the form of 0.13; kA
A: 1.7; kA
